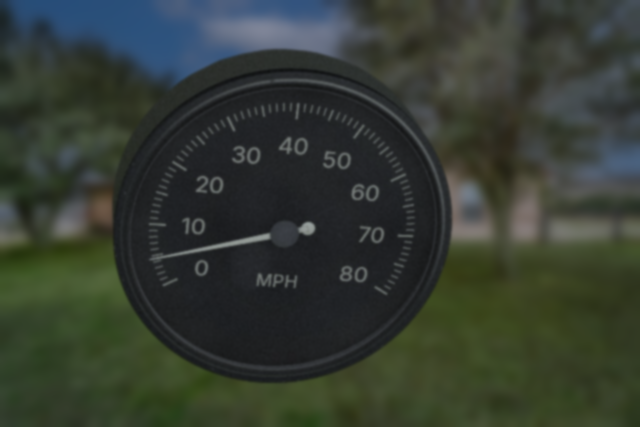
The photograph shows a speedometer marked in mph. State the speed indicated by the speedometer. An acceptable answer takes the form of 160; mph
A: 5; mph
